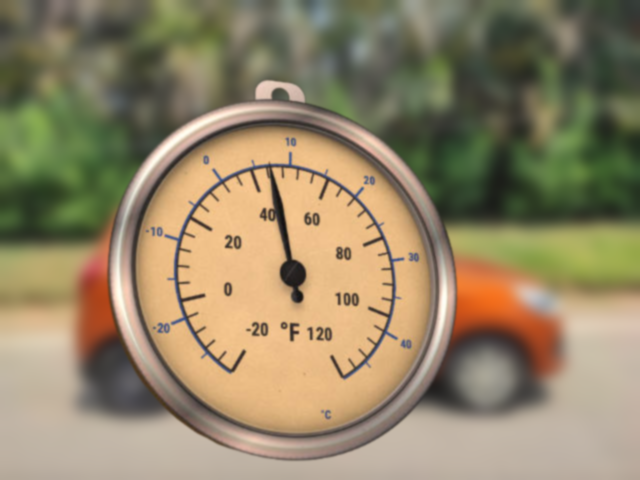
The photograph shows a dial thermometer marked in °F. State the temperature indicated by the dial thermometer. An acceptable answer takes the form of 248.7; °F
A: 44; °F
